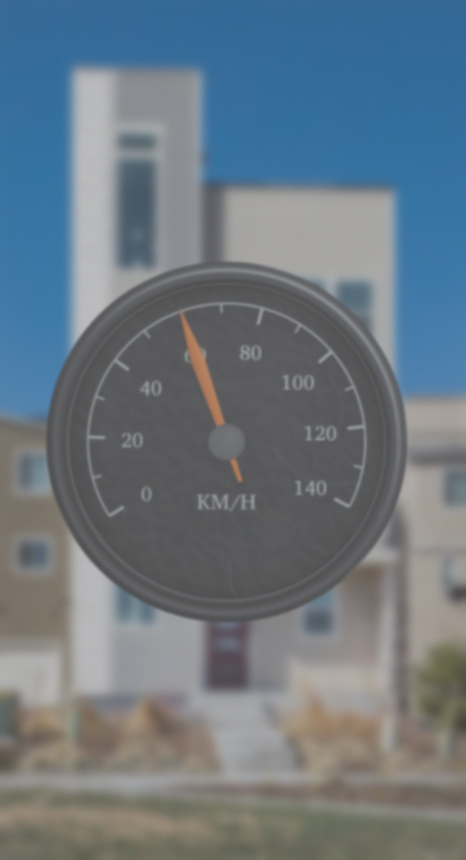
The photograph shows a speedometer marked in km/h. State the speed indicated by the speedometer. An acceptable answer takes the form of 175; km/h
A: 60; km/h
